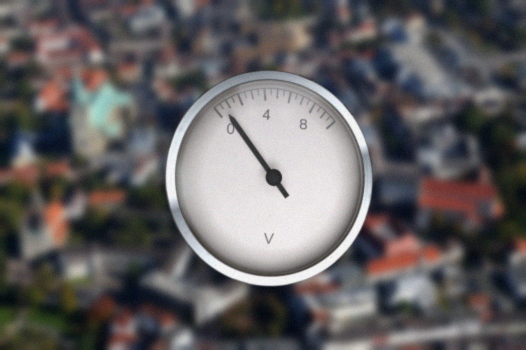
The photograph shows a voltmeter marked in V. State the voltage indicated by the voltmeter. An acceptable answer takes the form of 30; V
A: 0.5; V
